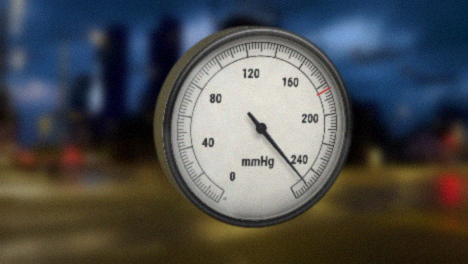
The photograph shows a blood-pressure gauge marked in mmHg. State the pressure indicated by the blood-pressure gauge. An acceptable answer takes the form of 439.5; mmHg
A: 250; mmHg
